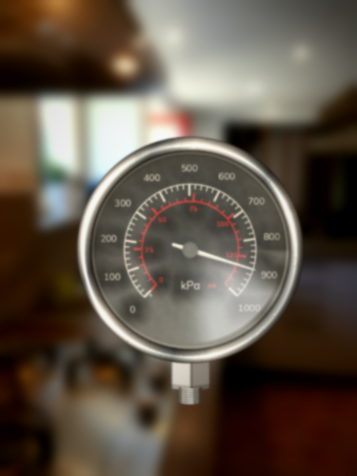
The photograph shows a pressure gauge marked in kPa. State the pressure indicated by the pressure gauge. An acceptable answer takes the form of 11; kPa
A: 900; kPa
